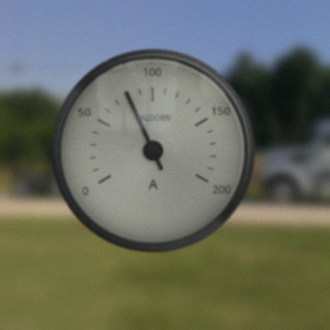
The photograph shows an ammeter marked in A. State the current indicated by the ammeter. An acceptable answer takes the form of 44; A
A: 80; A
